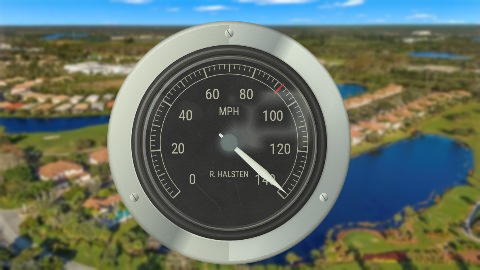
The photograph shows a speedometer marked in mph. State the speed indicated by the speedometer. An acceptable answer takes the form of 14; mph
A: 138; mph
